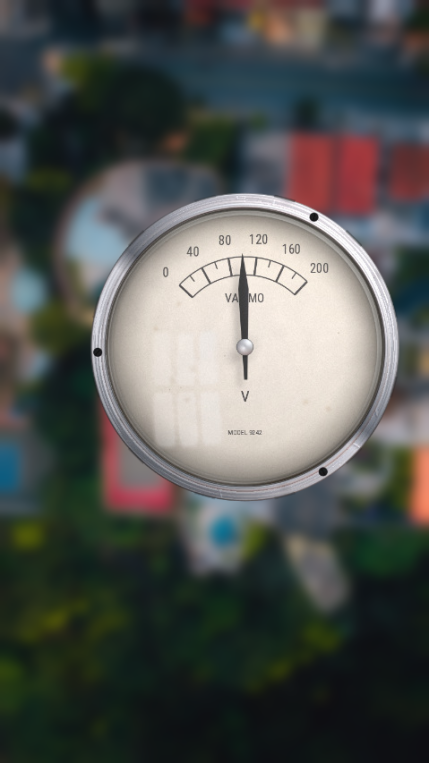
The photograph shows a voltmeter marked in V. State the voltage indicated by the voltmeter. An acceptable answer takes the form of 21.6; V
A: 100; V
